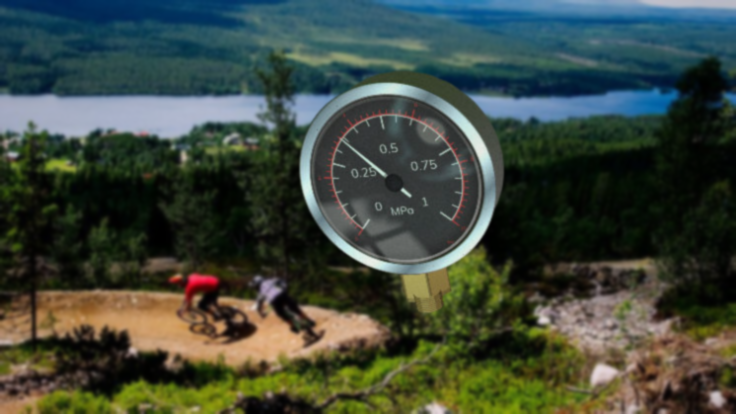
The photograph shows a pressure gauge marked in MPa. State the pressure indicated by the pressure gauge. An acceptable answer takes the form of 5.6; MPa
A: 0.35; MPa
